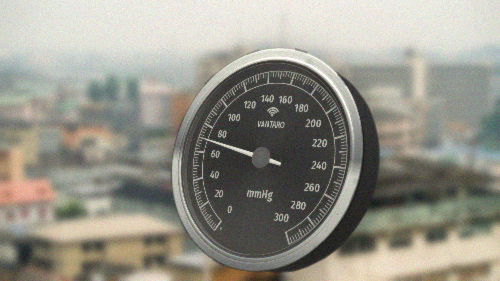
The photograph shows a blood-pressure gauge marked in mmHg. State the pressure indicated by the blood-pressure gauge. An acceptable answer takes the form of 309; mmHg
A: 70; mmHg
